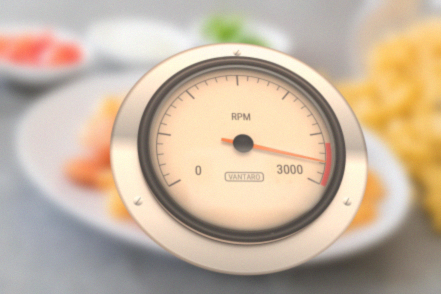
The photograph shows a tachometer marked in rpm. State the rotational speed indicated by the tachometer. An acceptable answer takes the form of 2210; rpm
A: 2800; rpm
